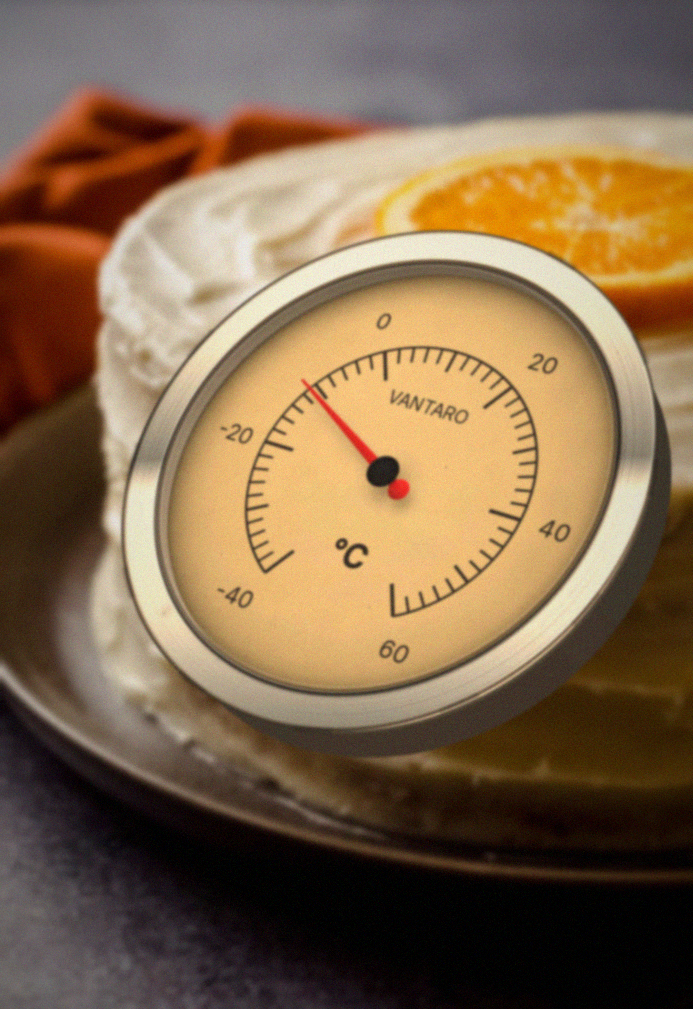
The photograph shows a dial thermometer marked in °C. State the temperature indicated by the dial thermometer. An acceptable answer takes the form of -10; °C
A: -11; °C
